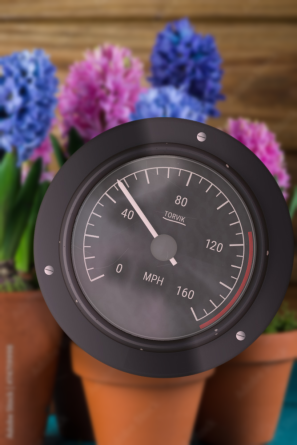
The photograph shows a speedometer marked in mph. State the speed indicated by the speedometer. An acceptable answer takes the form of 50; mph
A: 47.5; mph
